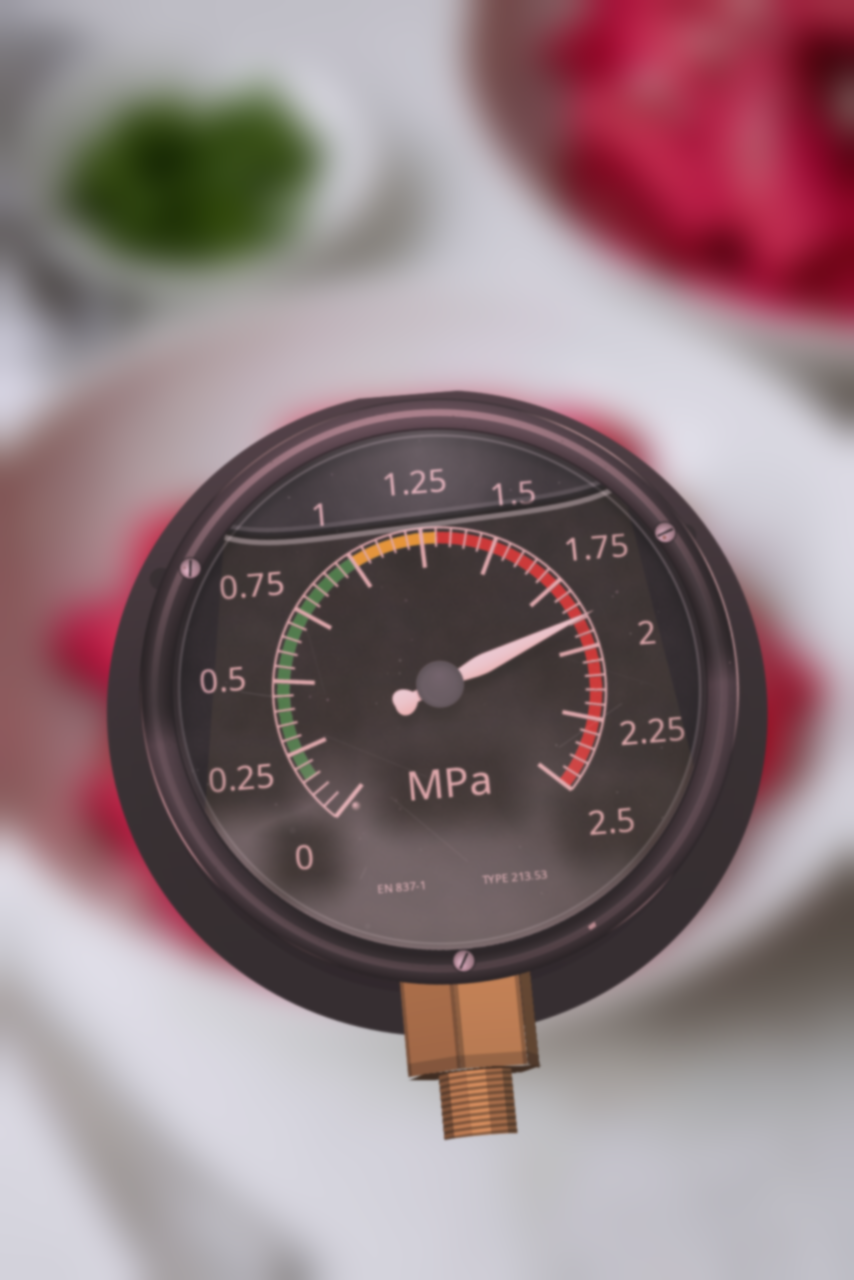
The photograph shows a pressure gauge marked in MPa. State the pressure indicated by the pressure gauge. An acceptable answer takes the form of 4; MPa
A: 1.9; MPa
